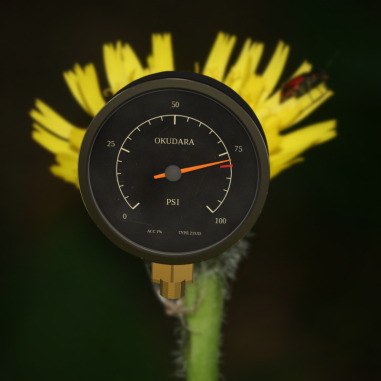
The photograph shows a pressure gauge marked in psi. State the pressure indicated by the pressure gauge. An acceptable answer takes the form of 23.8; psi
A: 77.5; psi
